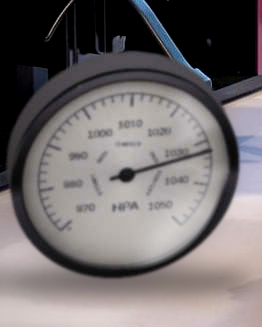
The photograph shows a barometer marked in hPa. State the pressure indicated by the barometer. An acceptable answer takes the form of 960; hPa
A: 1032; hPa
